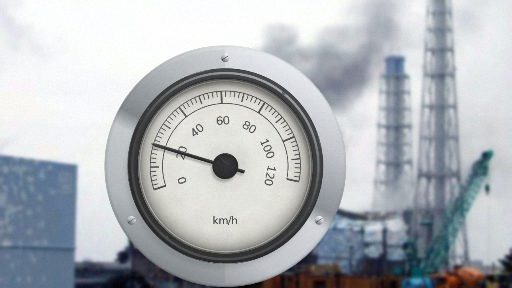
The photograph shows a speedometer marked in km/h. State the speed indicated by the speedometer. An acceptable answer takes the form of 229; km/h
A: 20; km/h
